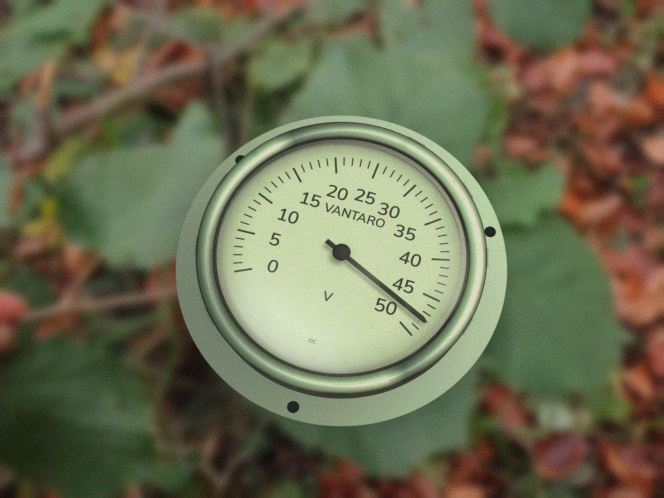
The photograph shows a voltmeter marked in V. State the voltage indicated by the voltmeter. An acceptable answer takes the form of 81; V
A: 48; V
